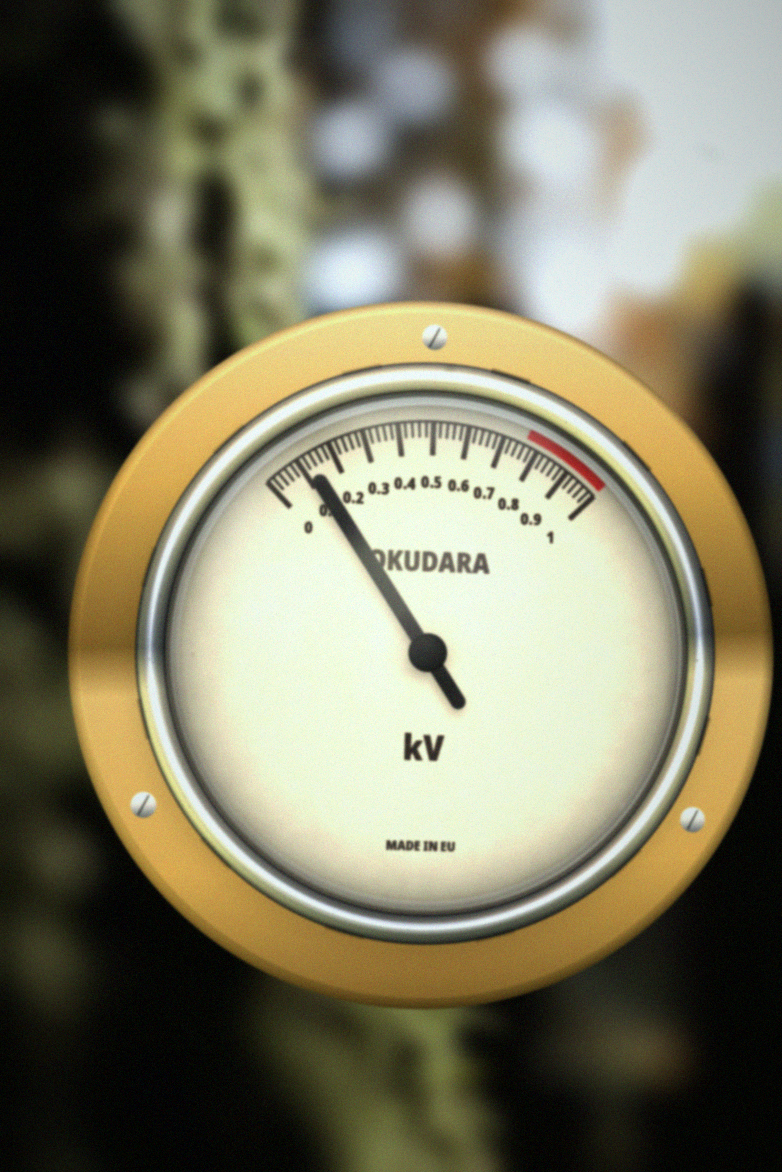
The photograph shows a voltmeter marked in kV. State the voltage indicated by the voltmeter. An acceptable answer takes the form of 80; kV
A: 0.12; kV
